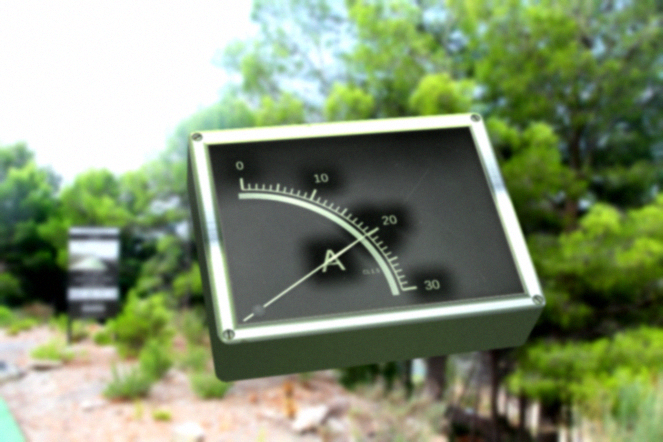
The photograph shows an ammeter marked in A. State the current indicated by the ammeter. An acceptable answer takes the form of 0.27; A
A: 20; A
